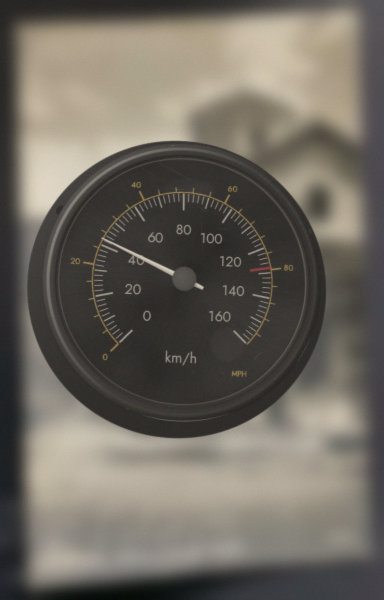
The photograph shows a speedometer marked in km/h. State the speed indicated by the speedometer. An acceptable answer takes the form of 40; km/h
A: 42; km/h
